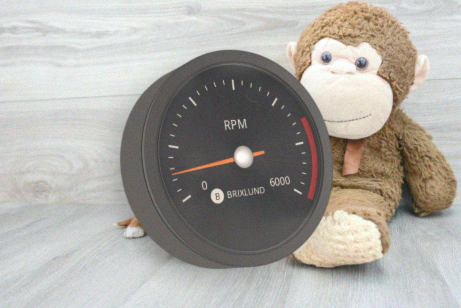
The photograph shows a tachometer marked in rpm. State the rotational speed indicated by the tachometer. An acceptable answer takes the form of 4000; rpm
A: 500; rpm
